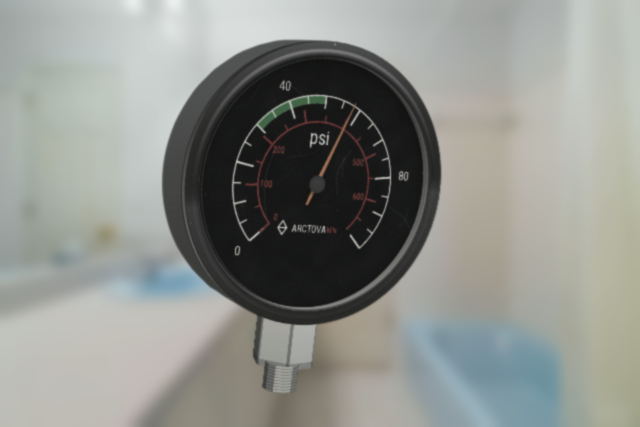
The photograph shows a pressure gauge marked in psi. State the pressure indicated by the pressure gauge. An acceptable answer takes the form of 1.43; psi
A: 57.5; psi
